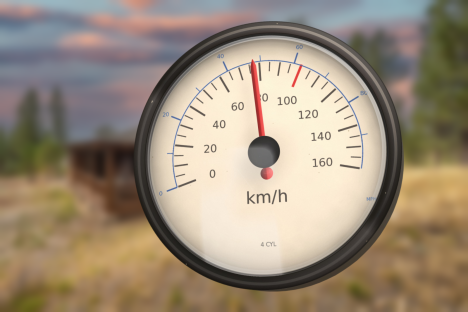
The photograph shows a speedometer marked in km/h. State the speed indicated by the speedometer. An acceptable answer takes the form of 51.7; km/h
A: 77.5; km/h
